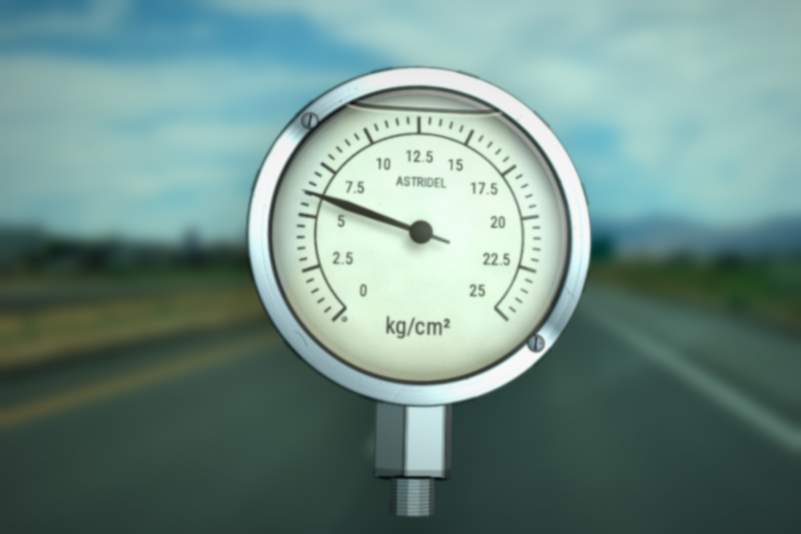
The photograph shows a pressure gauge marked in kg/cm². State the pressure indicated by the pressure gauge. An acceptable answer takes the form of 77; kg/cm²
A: 6; kg/cm²
